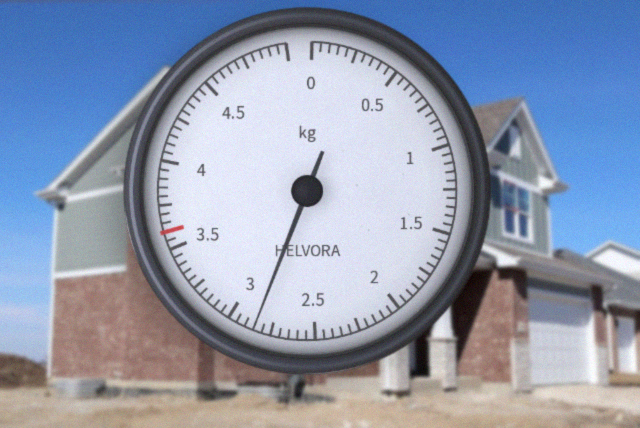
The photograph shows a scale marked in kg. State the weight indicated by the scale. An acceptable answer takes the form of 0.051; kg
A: 2.85; kg
